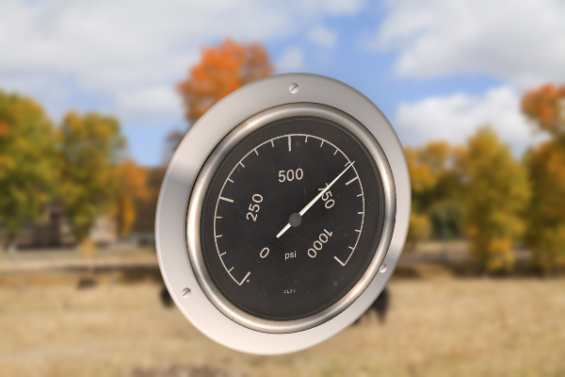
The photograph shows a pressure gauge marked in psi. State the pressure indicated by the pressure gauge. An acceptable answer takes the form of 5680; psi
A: 700; psi
